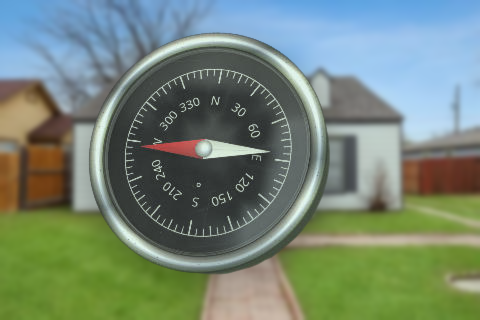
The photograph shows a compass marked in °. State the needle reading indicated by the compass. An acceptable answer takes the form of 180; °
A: 265; °
